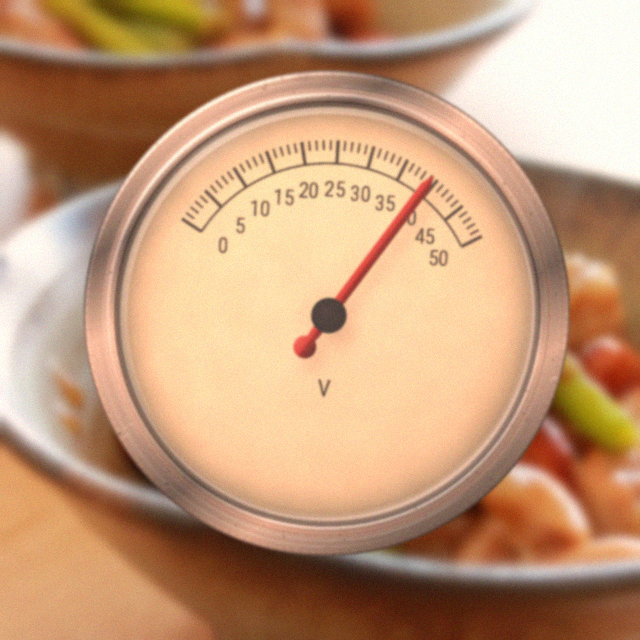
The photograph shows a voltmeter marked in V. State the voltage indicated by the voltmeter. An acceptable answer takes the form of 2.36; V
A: 39; V
